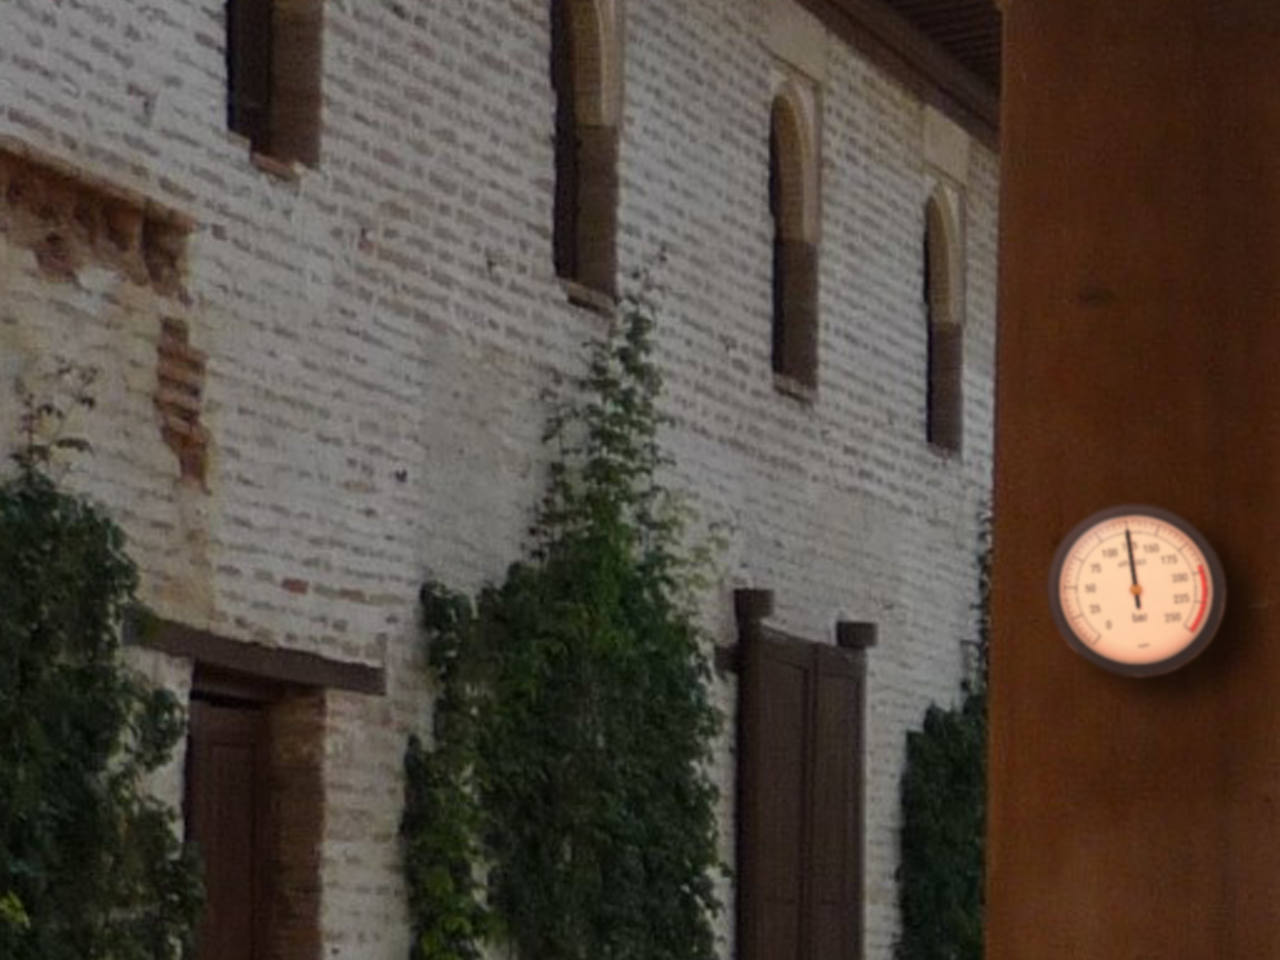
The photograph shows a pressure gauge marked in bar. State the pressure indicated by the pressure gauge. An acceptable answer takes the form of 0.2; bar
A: 125; bar
